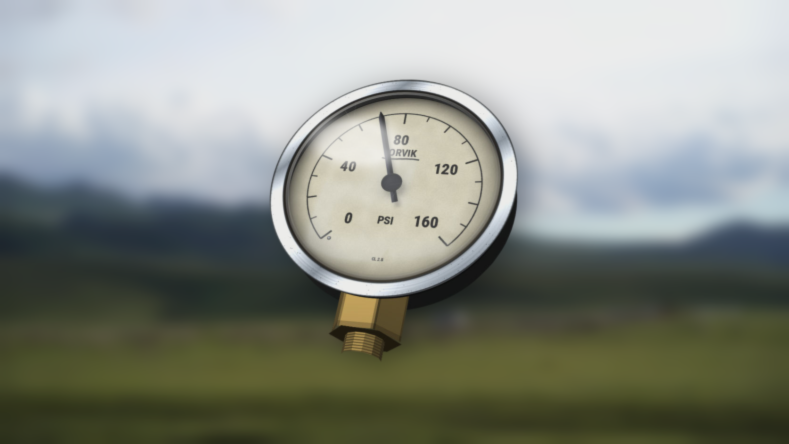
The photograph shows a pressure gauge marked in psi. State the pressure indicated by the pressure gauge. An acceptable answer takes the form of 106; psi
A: 70; psi
